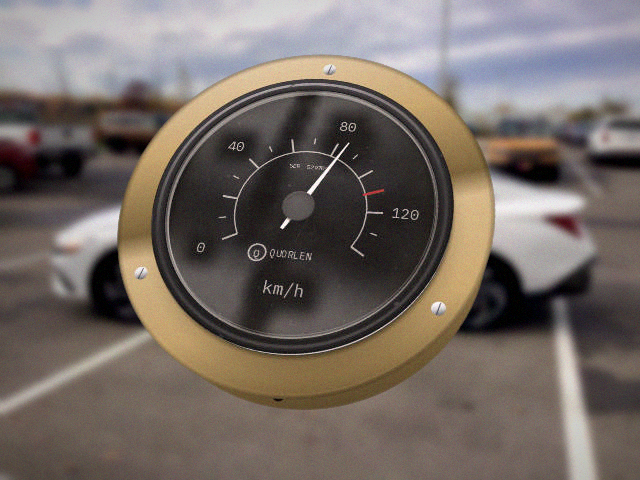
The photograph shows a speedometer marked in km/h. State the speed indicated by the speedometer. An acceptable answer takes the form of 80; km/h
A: 85; km/h
